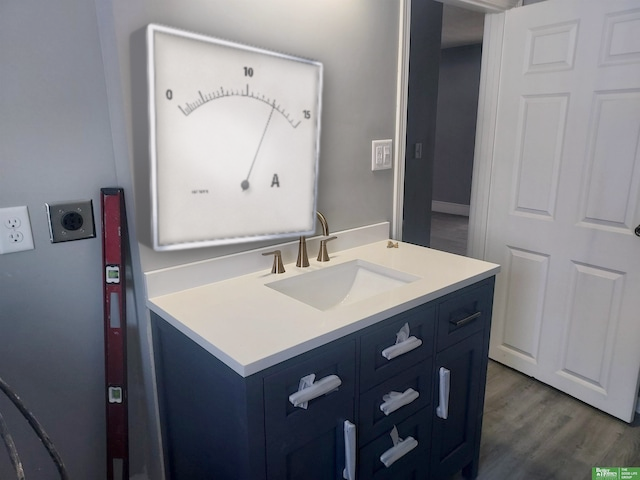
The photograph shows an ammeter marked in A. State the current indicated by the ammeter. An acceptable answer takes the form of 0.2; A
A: 12.5; A
